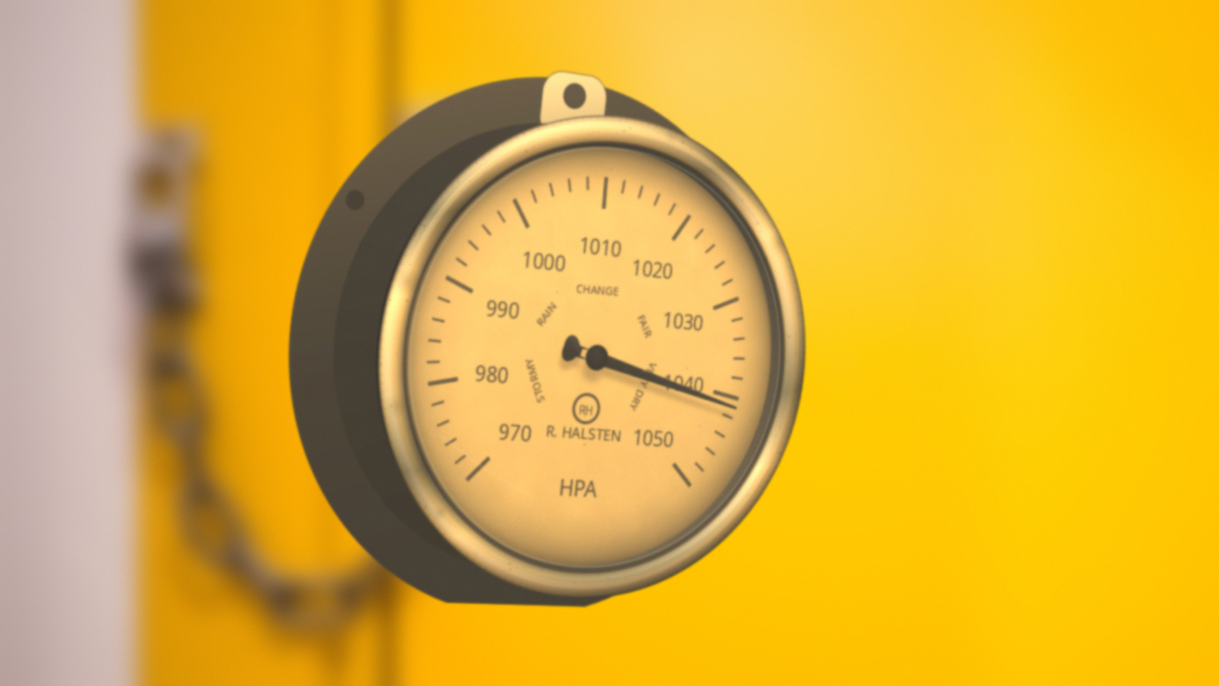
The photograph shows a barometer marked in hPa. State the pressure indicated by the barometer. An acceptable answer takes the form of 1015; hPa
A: 1041; hPa
